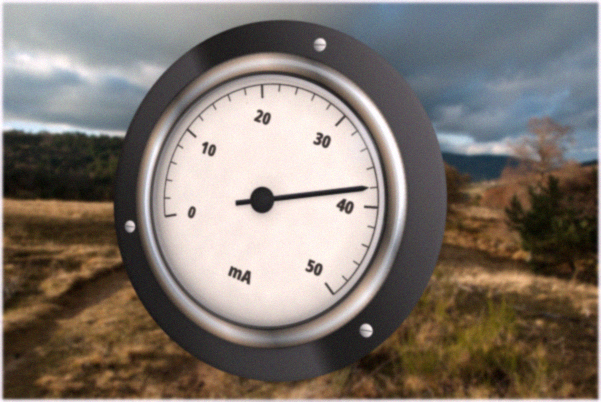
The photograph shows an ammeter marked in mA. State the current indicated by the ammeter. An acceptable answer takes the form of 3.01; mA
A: 38; mA
